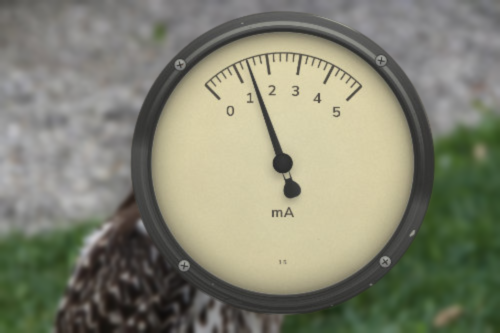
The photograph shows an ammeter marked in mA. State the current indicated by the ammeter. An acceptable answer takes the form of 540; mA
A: 1.4; mA
